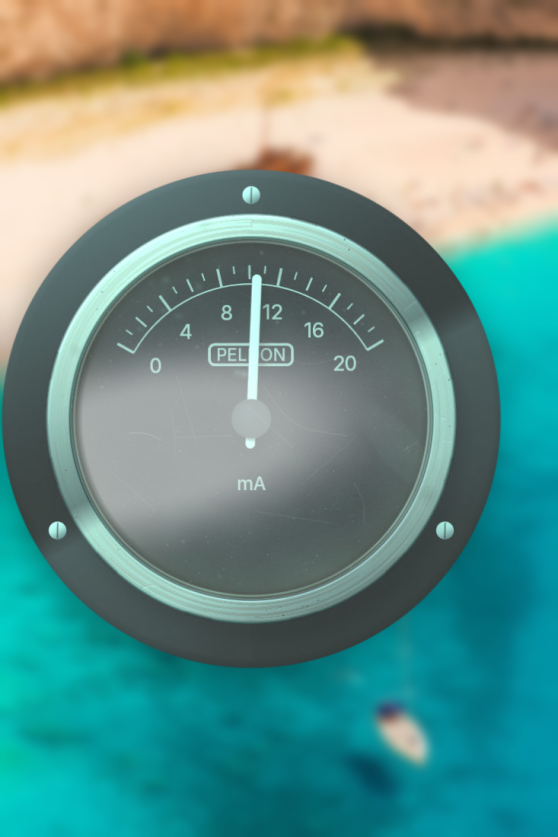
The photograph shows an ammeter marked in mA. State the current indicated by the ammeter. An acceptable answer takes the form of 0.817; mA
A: 10.5; mA
